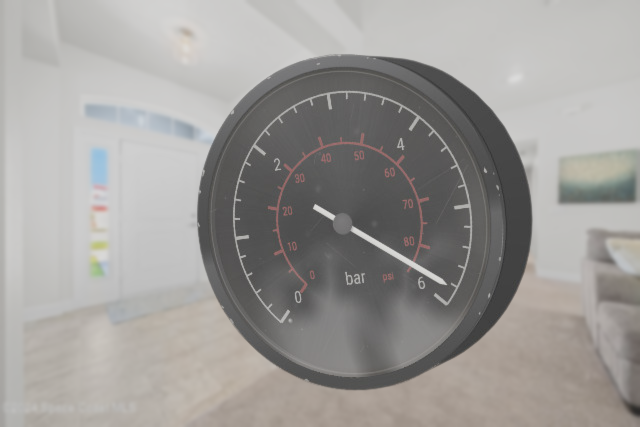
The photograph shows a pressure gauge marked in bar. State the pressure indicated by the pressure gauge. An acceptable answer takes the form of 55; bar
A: 5.8; bar
